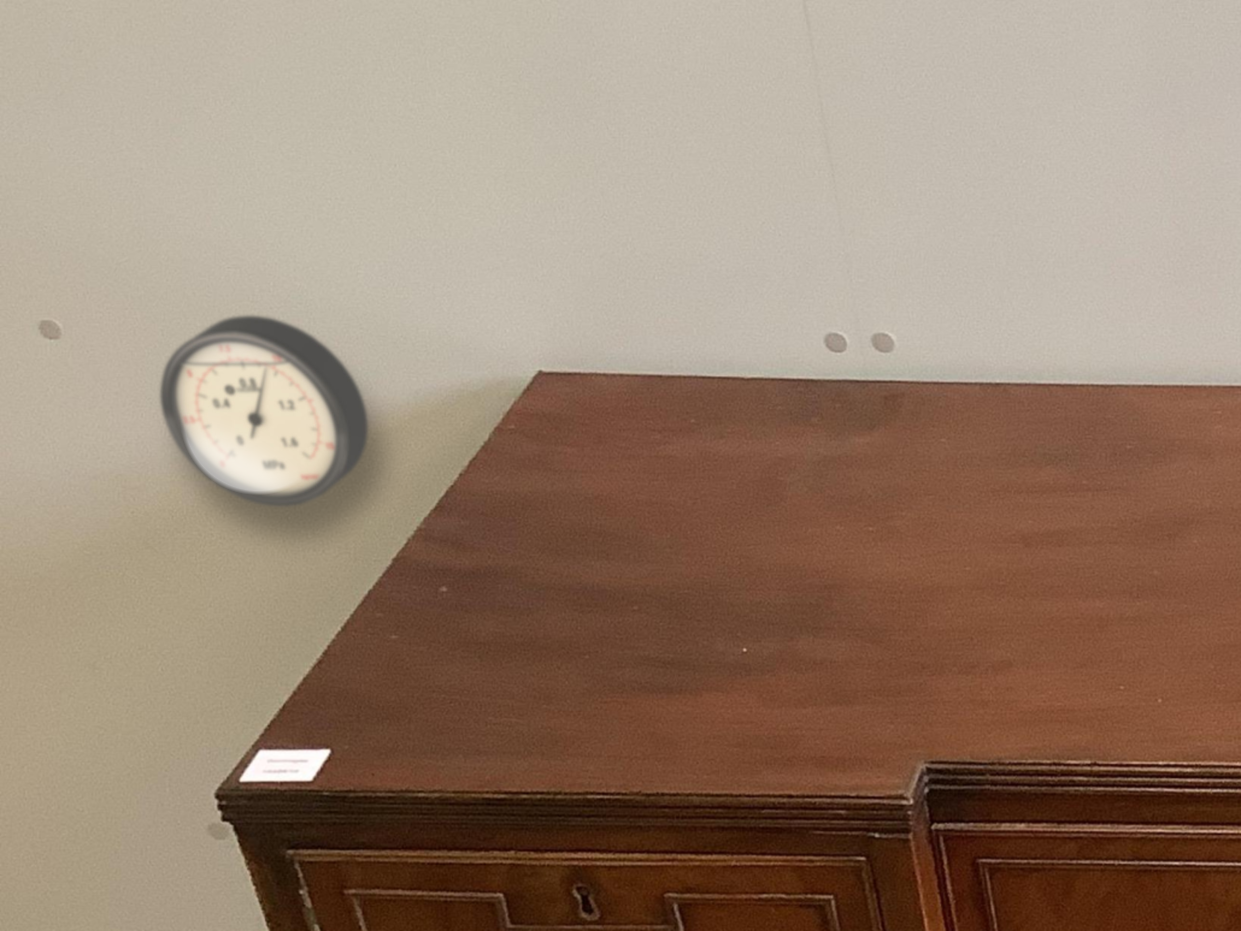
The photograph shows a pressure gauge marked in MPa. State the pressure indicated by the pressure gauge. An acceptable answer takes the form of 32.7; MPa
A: 0.95; MPa
